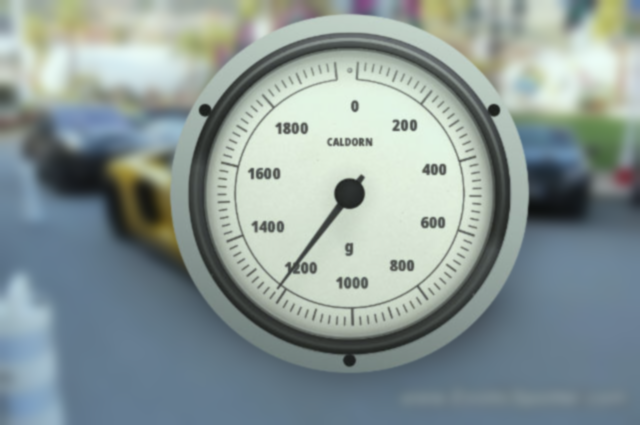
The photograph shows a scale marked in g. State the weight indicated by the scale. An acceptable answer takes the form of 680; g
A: 1220; g
